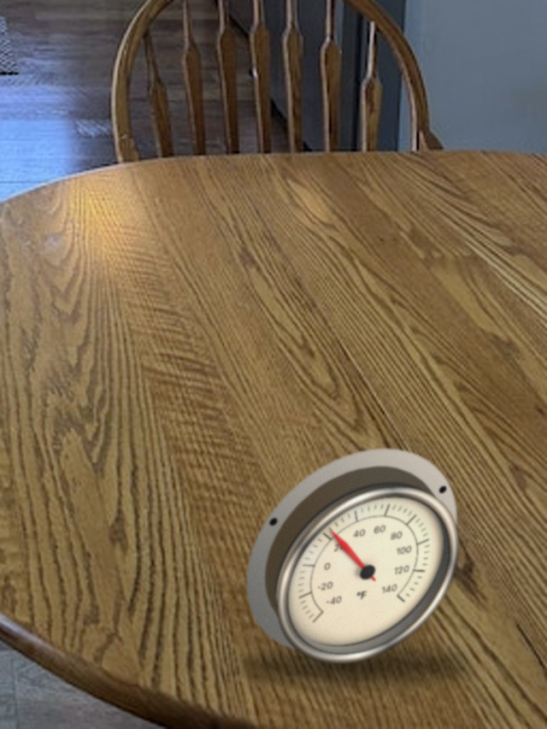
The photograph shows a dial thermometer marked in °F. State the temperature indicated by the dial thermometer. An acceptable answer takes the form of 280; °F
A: 24; °F
